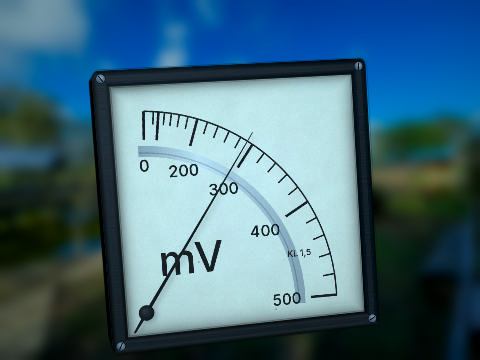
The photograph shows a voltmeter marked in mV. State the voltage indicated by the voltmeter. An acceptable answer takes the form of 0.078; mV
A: 290; mV
